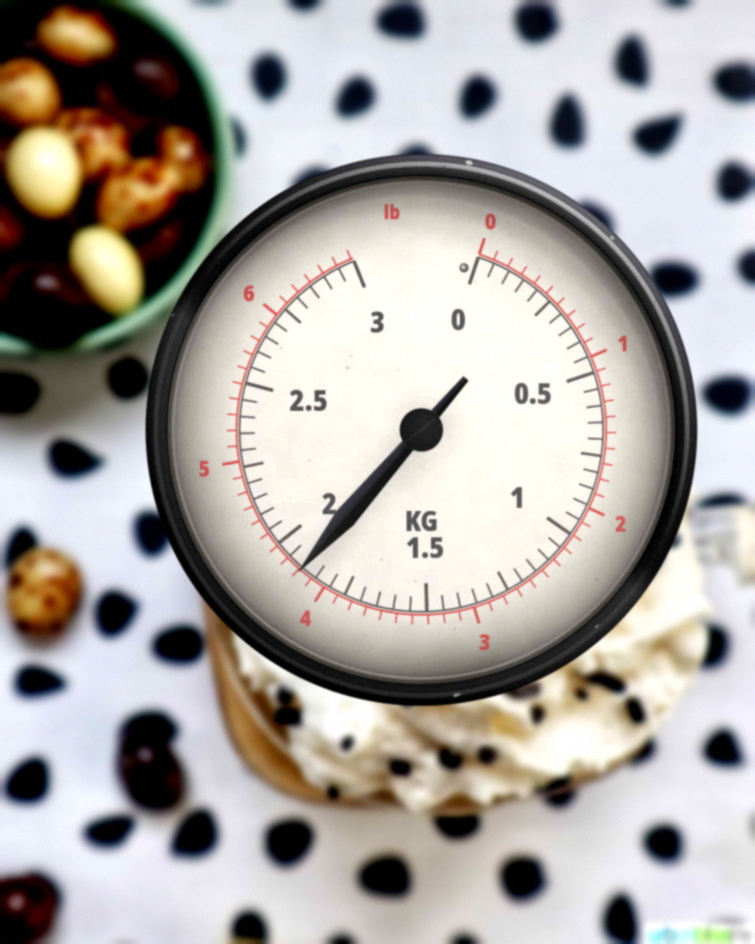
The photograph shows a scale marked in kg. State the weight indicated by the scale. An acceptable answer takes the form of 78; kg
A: 1.9; kg
